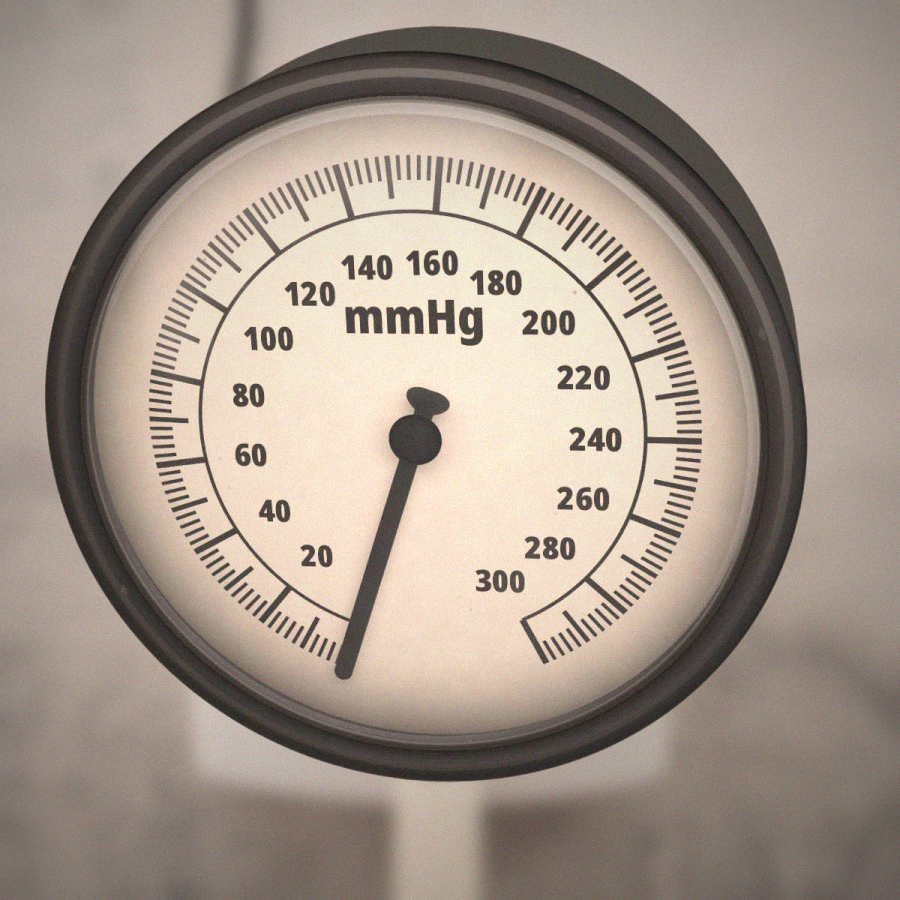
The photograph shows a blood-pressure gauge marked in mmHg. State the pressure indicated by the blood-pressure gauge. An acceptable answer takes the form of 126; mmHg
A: 0; mmHg
